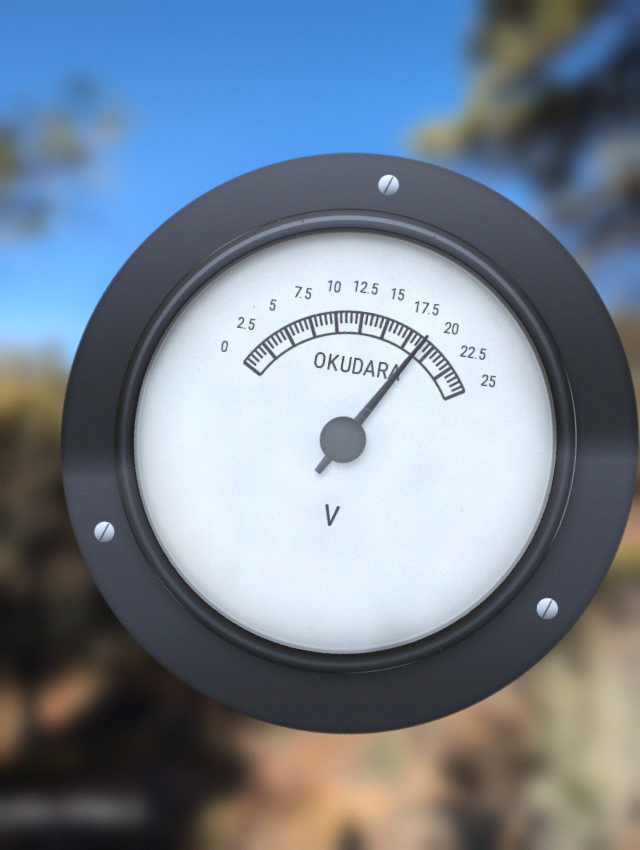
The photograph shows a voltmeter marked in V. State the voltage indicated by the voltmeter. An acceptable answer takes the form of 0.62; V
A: 19; V
